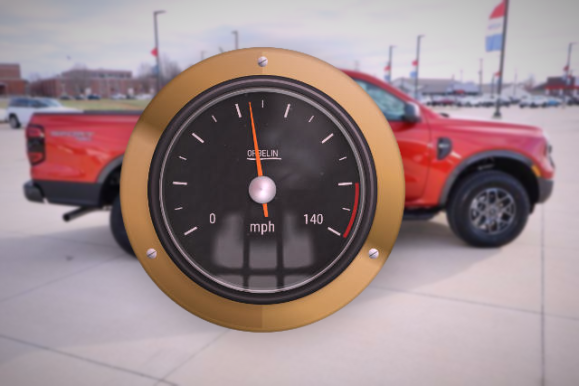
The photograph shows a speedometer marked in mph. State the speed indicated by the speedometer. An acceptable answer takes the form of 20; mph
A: 65; mph
